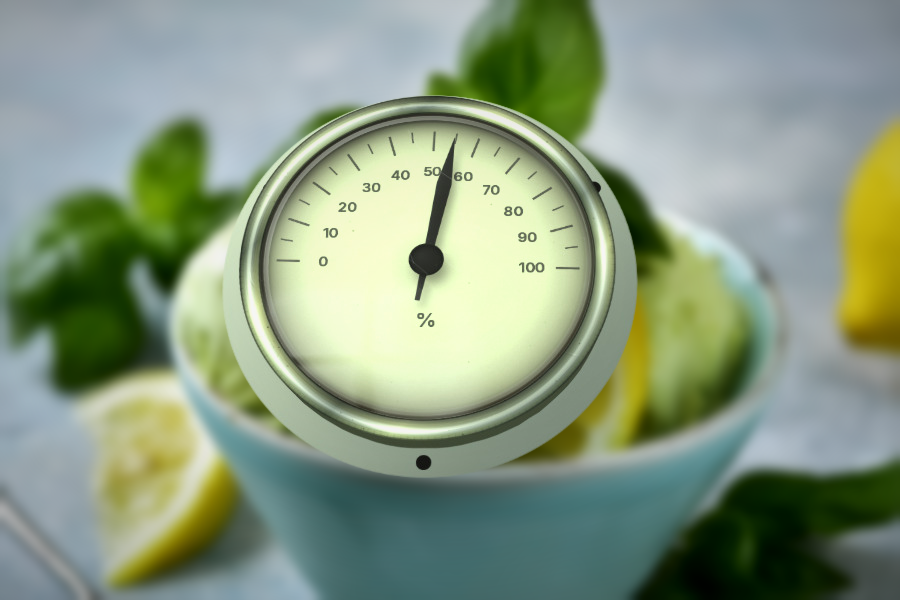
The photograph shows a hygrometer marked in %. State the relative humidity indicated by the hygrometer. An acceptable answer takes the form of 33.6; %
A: 55; %
